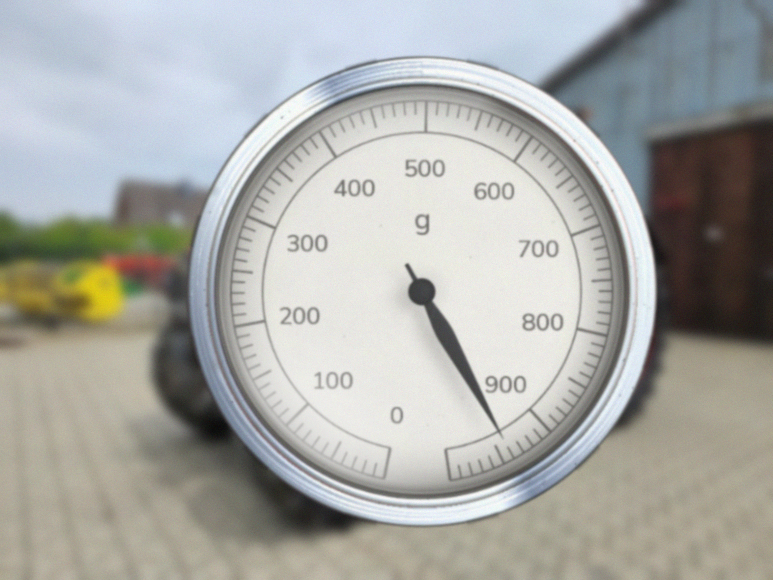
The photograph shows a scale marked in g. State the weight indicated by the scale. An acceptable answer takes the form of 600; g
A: 940; g
